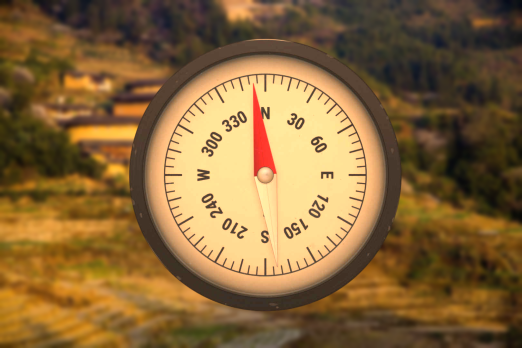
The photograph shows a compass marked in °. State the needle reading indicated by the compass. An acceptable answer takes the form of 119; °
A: 352.5; °
